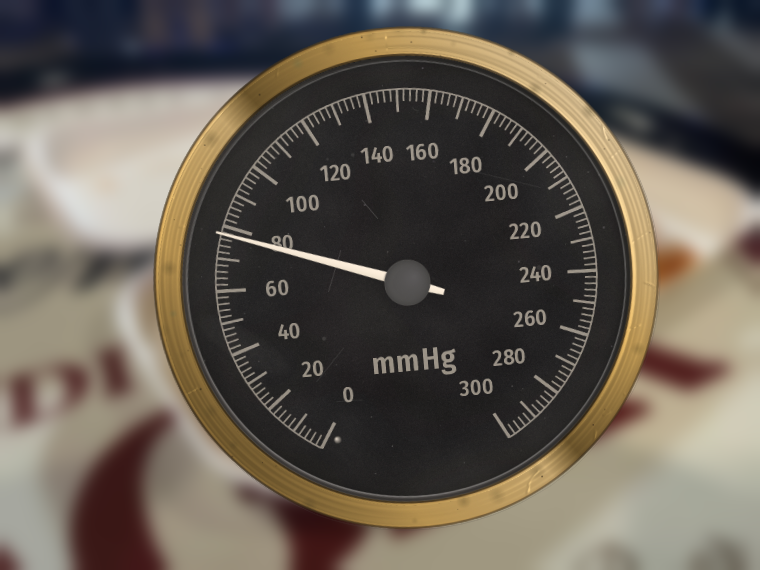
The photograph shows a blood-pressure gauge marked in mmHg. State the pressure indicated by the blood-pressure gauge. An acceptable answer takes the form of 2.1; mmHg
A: 78; mmHg
